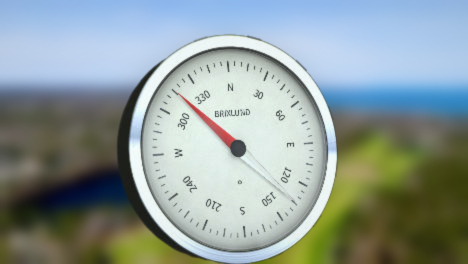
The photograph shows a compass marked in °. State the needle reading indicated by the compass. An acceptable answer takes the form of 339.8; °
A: 315; °
